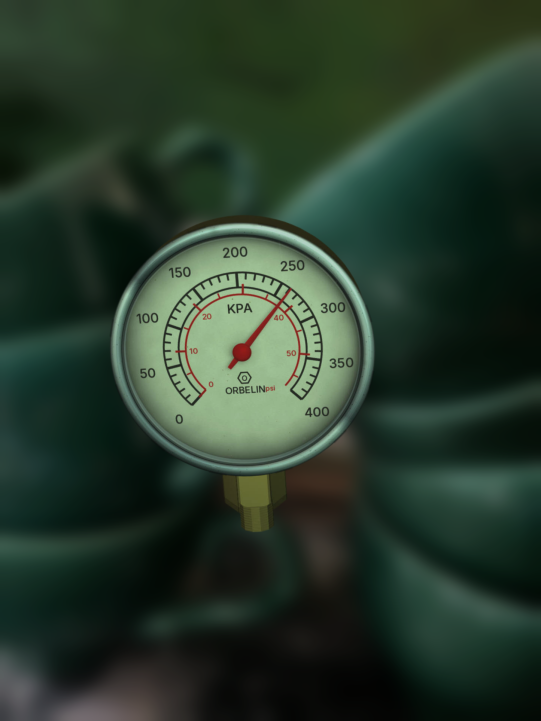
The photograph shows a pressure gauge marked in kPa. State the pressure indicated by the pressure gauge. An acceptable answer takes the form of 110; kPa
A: 260; kPa
